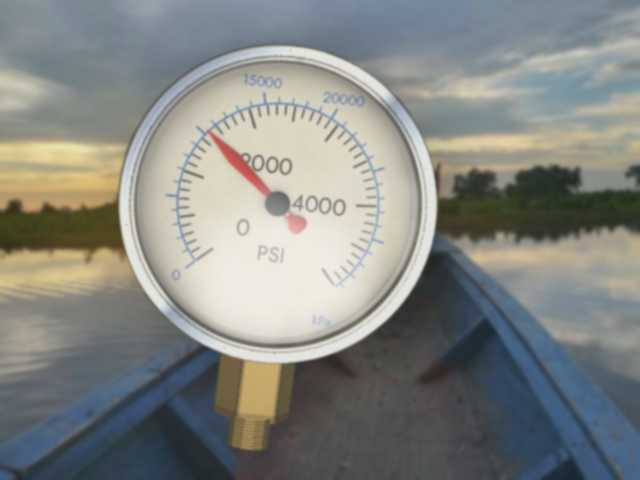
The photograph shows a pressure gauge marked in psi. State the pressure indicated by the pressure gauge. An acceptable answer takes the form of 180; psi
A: 1500; psi
